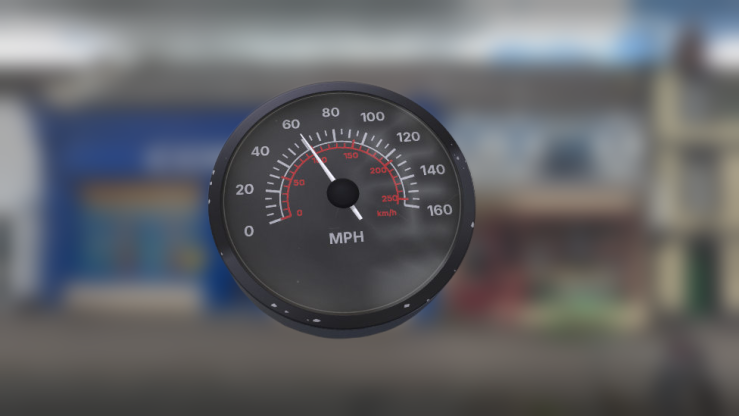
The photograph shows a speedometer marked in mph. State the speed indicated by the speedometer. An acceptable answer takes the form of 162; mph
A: 60; mph
